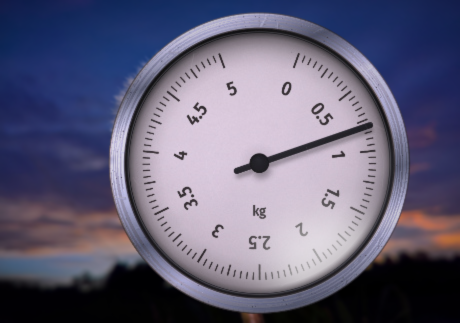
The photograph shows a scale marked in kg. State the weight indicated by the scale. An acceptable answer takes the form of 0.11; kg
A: 0.8; kg
